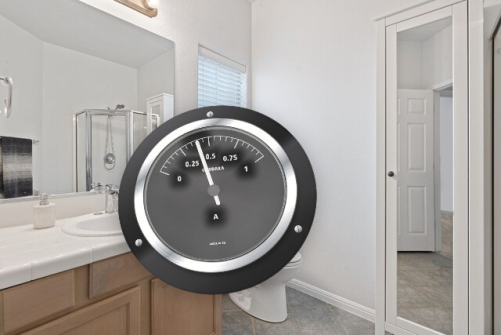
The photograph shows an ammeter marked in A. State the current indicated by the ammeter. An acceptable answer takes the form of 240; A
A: 0.4; A
